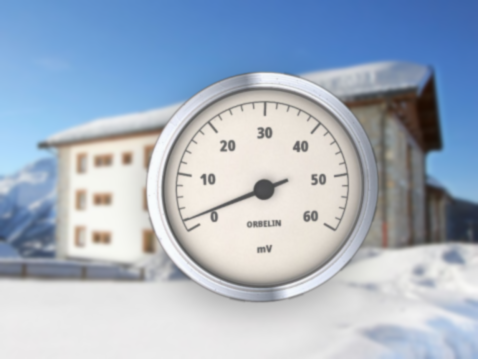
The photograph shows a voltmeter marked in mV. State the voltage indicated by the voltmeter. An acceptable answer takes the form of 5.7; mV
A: 2; mV
